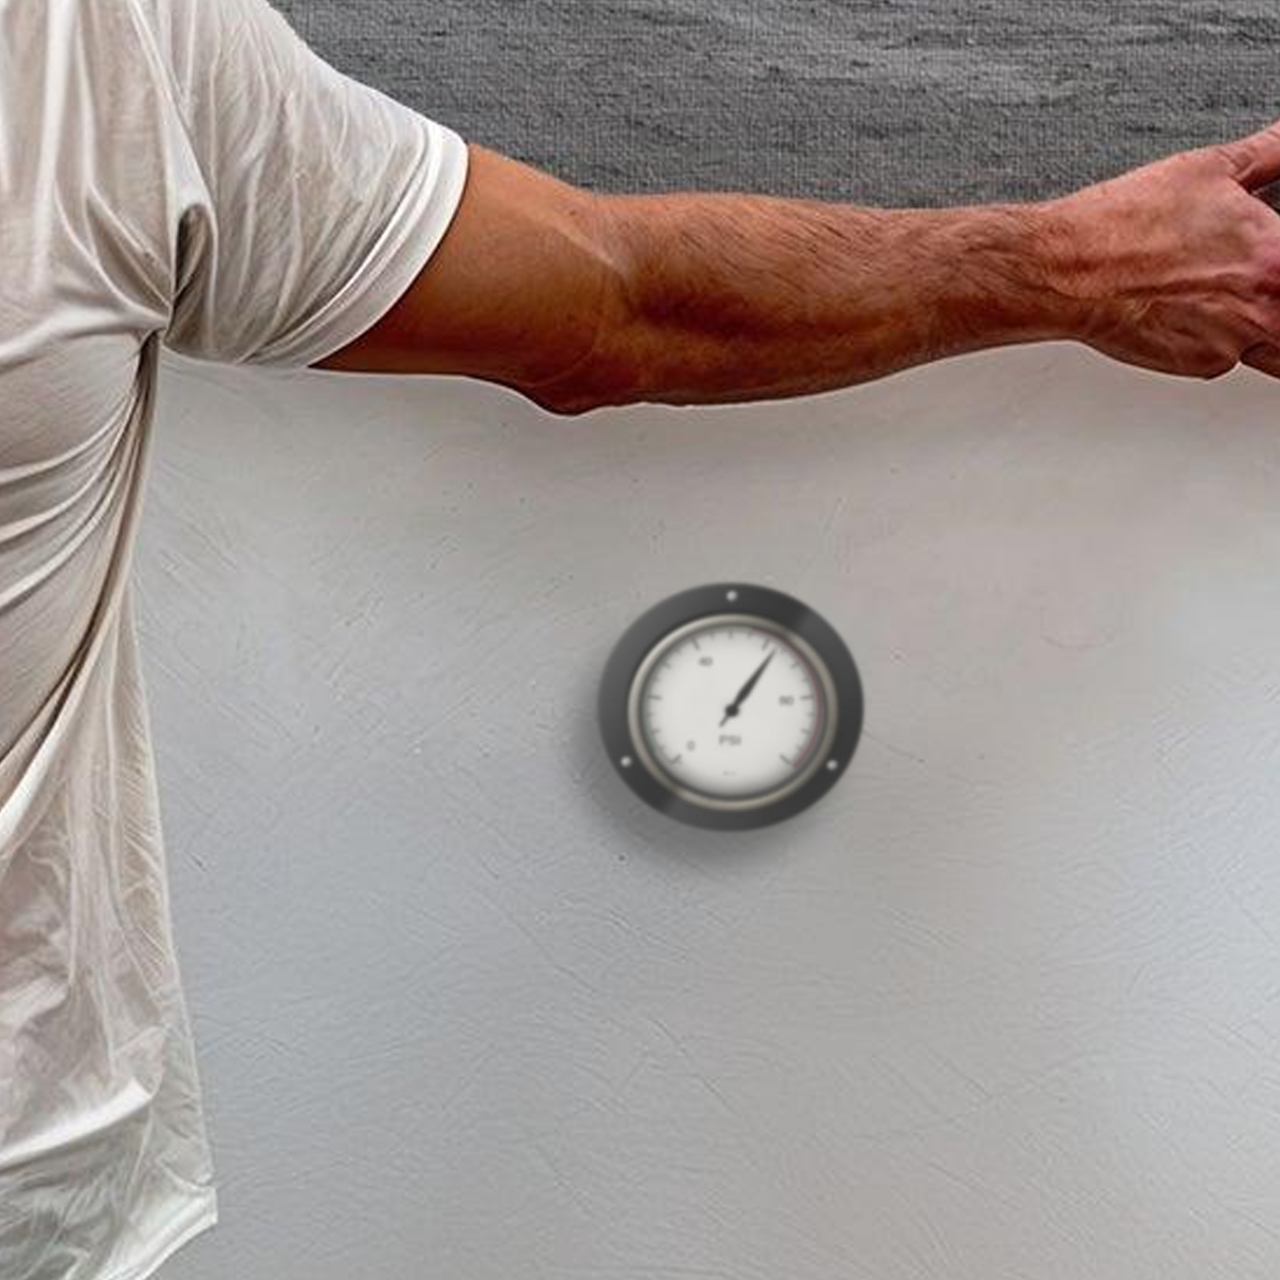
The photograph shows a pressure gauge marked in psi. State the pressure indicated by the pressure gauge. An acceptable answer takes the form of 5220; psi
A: 62.5; psi
